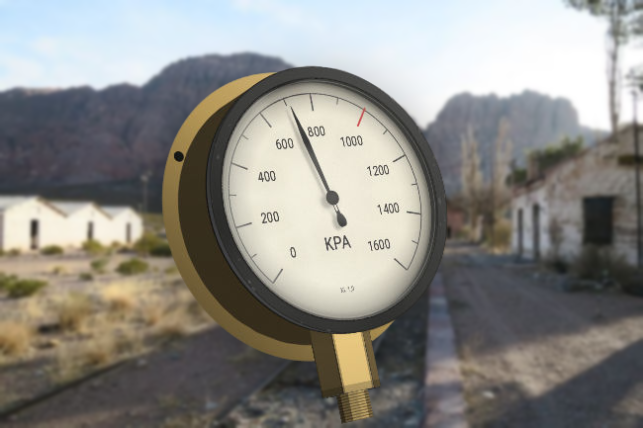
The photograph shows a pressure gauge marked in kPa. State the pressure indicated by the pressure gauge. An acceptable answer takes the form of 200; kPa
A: 700; kPa
